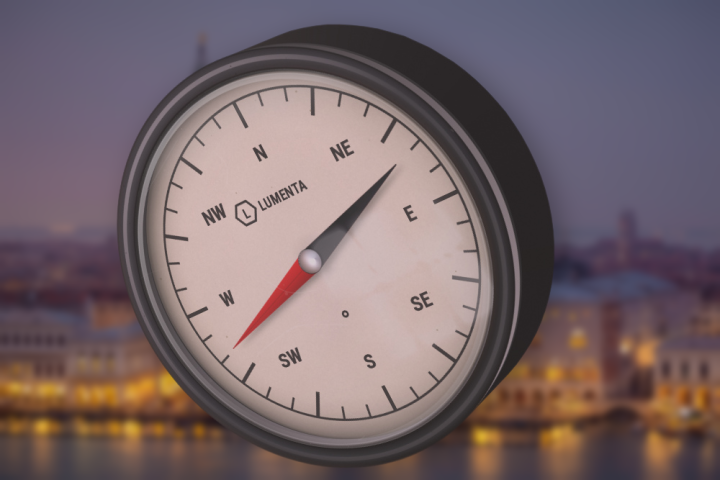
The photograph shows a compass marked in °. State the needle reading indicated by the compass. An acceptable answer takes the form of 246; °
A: 250; °
